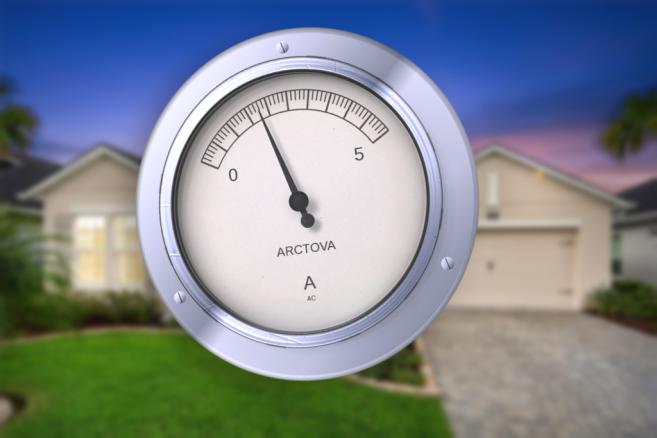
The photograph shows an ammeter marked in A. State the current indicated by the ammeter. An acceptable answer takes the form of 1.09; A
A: 1.8; A
